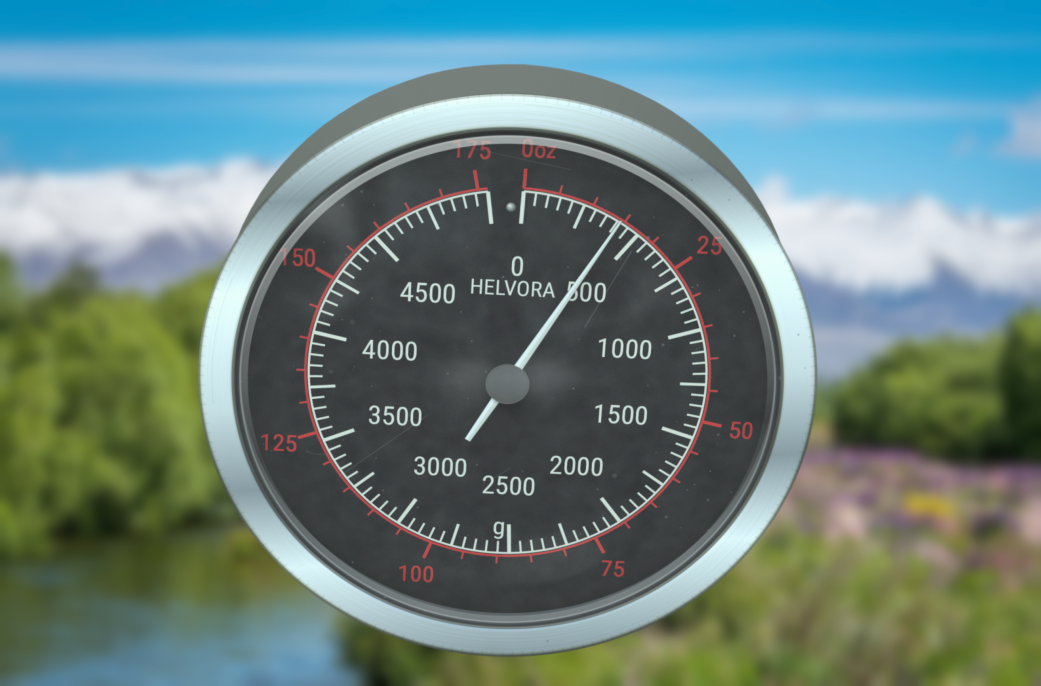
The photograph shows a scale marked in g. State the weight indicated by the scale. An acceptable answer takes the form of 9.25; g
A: 400; g
